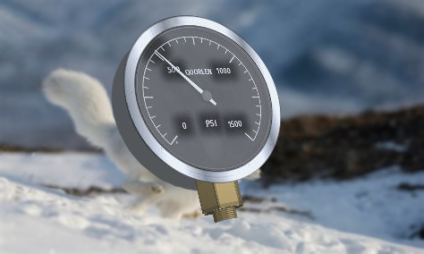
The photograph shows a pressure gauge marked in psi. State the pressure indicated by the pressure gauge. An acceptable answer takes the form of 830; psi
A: 500; psi
